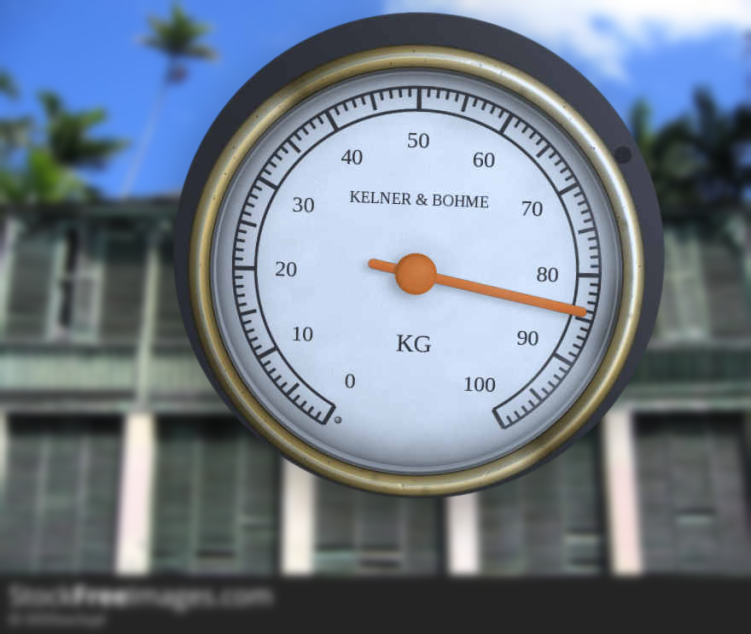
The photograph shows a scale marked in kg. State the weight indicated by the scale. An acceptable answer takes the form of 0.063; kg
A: 84; kg
